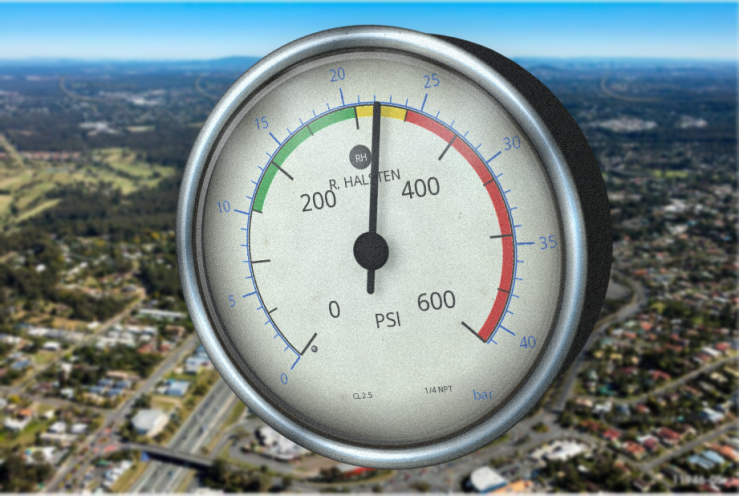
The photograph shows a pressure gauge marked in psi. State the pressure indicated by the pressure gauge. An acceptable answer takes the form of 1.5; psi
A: 325; psi
